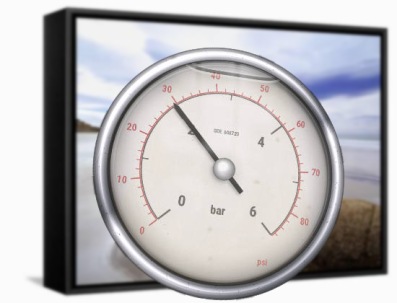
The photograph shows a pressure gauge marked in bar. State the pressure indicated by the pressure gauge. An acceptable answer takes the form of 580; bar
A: 2; bar
